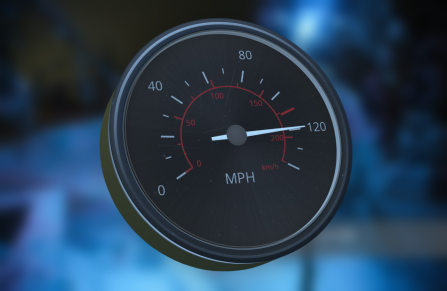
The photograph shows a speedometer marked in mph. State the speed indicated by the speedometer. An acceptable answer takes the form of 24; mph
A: 120; mph
